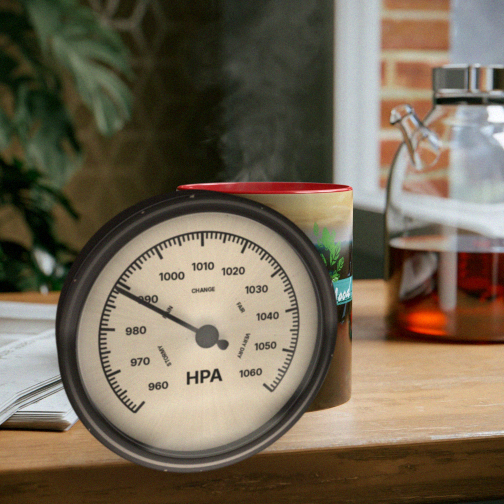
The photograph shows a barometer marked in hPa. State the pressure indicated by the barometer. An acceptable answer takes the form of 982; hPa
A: 989; hPa
